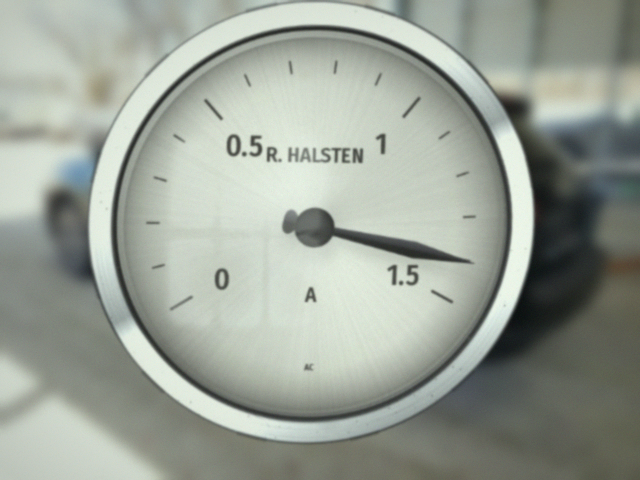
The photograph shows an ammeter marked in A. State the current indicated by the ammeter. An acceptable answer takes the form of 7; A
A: 1.4; A
